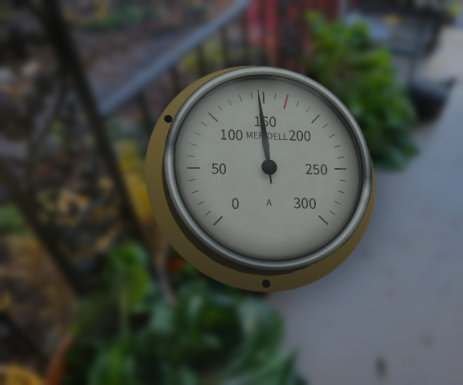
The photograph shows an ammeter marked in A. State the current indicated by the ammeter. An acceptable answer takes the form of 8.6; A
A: 145; A
